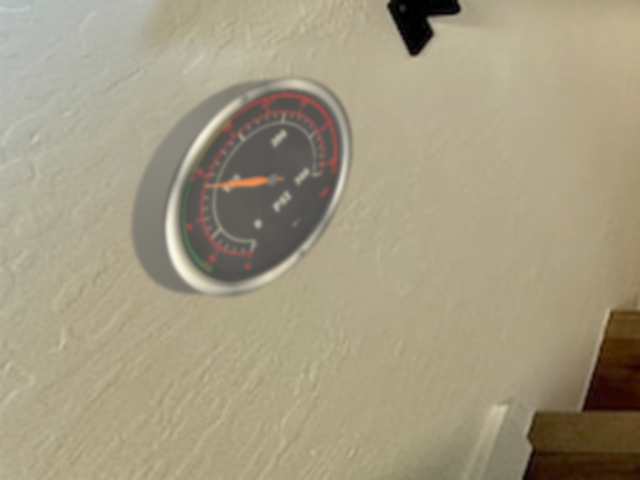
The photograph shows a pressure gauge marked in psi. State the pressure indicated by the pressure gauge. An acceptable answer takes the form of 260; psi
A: 100; psi
